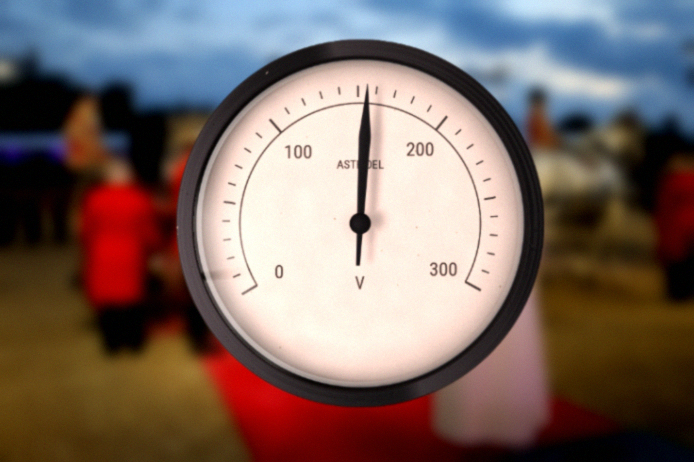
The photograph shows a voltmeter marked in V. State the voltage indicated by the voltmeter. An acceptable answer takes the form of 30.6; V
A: 155; V
